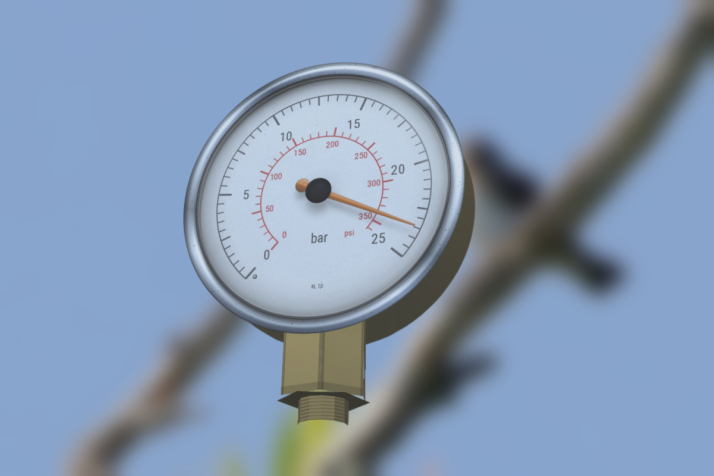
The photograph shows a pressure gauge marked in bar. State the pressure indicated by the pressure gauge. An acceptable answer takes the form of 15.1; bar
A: 23.5; bar
